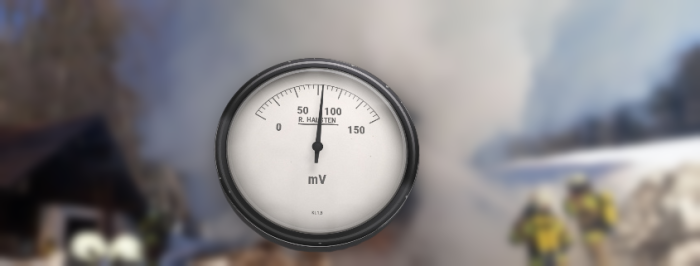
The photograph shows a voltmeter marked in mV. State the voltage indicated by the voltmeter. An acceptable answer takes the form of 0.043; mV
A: 80; mV
